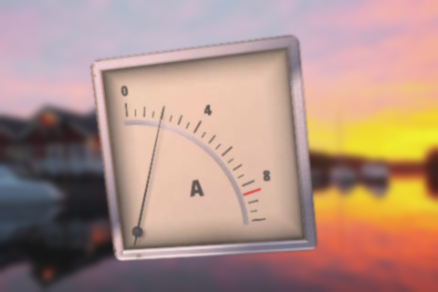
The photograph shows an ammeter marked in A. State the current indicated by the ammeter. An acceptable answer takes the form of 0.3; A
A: 2; A
